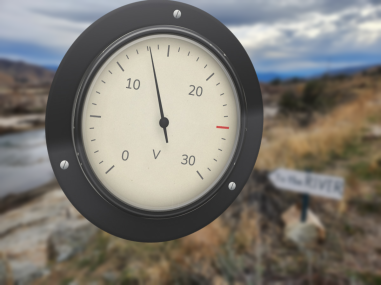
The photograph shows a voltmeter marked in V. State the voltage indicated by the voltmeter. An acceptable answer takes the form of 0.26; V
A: 13; V
